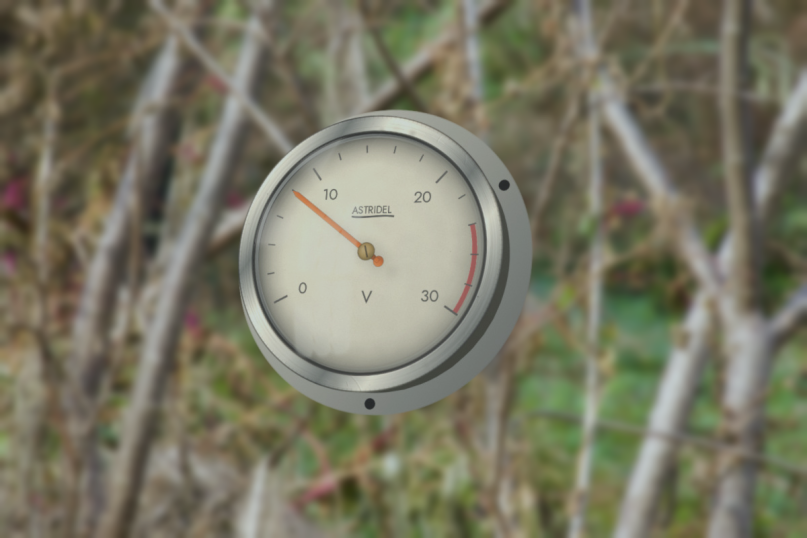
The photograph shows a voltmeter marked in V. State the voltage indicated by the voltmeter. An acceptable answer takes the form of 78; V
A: 8; V
